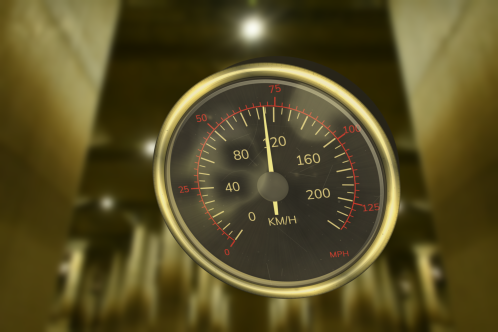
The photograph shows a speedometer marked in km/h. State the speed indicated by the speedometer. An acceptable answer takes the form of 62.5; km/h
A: 115; km/h
